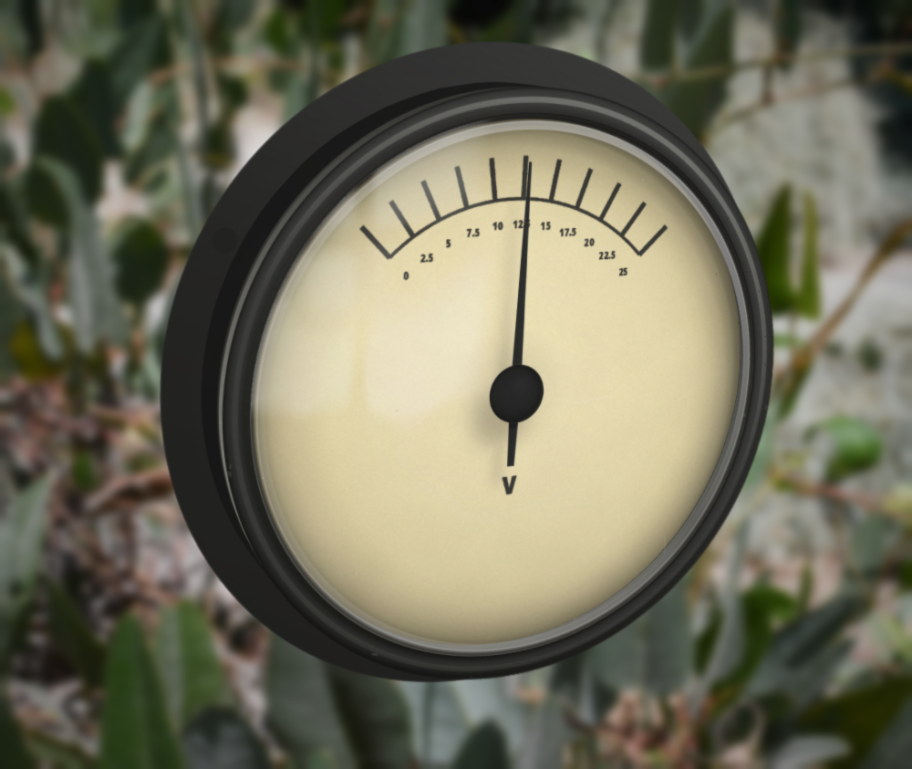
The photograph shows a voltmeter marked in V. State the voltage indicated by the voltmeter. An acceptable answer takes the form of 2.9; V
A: 12.5; V
